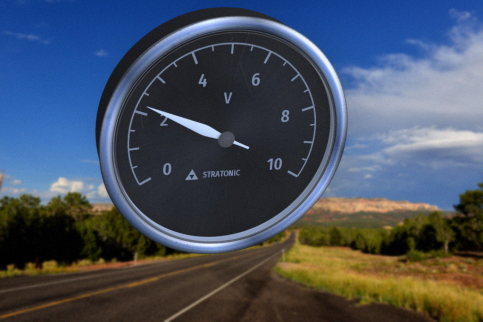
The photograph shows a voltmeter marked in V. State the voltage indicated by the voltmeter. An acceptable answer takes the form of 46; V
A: 2.25; V
